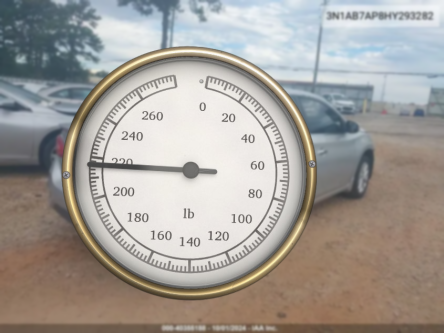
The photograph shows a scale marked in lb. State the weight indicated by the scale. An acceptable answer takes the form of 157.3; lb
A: 216; lb
